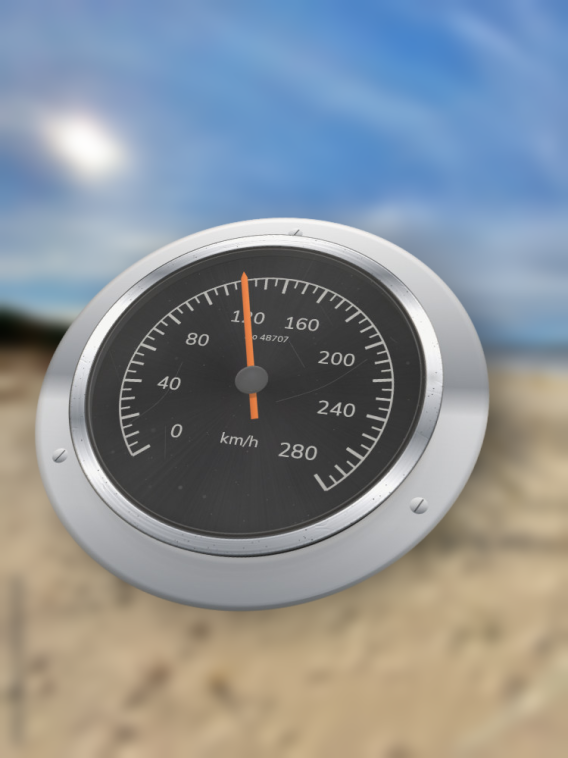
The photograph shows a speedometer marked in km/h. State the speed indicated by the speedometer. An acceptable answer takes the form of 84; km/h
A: 120; km/h
